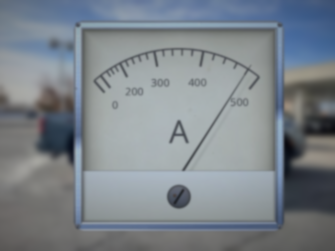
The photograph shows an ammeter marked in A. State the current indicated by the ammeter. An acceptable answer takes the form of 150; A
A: 480; A
